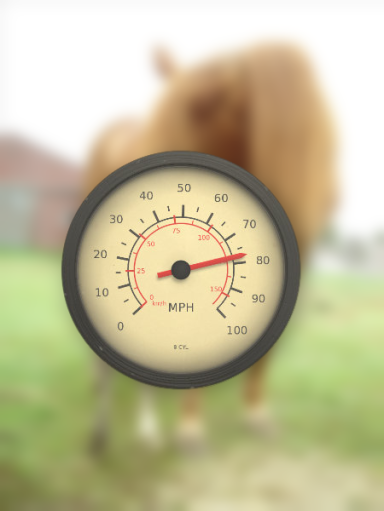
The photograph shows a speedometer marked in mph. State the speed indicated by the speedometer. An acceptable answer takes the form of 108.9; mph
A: 77.5; mph
